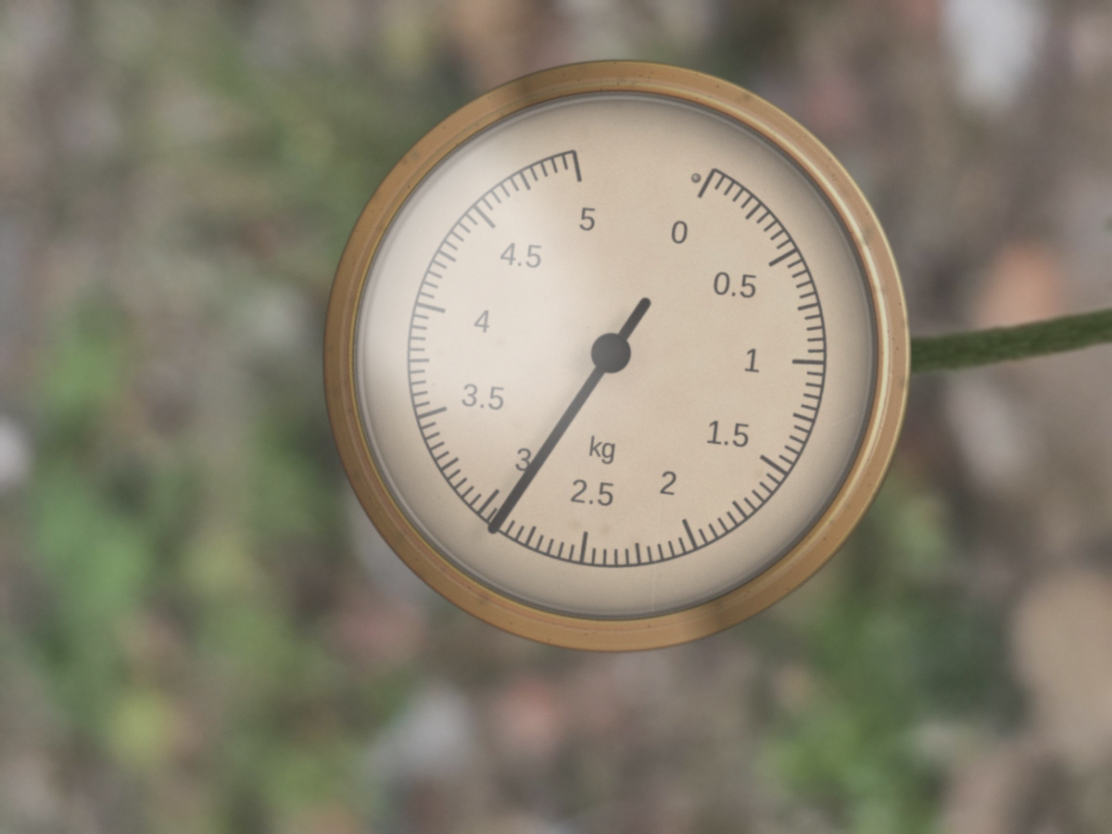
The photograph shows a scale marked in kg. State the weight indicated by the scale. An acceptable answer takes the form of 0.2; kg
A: 2.9; kg
